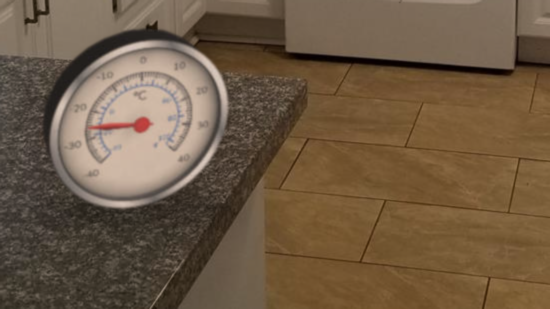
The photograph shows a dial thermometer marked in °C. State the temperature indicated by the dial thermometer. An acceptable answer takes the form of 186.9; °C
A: -25; °C
